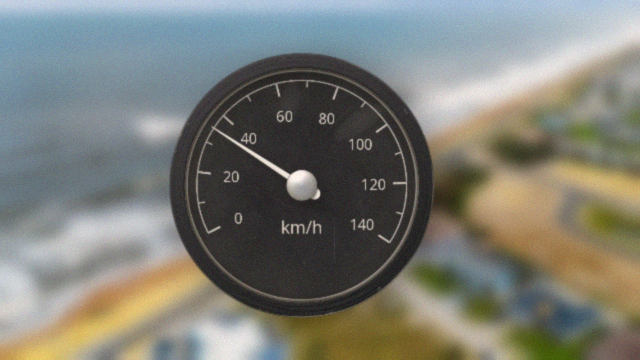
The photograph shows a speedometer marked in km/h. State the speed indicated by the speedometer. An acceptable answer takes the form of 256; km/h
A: 35; km/h
